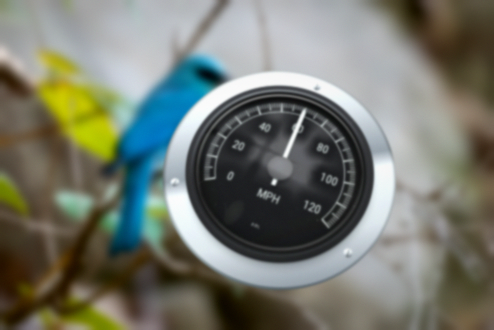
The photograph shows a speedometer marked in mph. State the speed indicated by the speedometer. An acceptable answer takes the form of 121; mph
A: 60; mph
